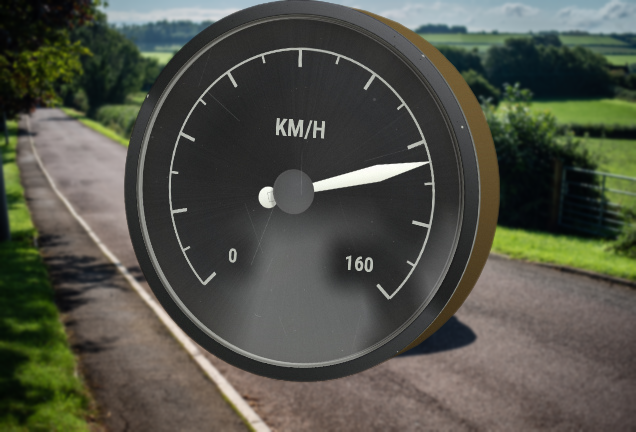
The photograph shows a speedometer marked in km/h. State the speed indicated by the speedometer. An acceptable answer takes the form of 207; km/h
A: 125; km/h
